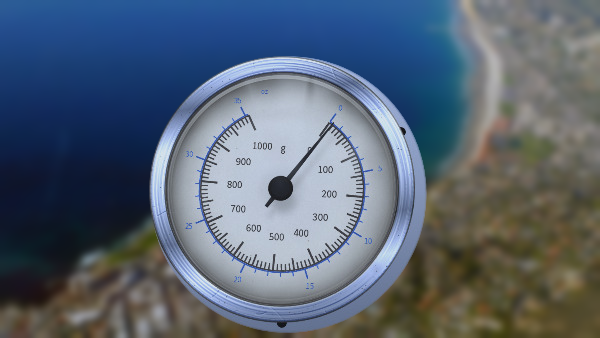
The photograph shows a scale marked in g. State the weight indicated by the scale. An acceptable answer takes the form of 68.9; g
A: 10; g
